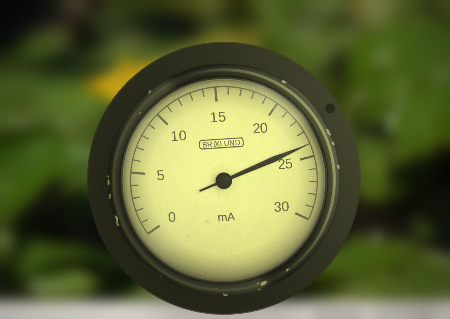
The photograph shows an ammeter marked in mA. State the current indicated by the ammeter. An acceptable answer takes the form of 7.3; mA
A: 24; mA
